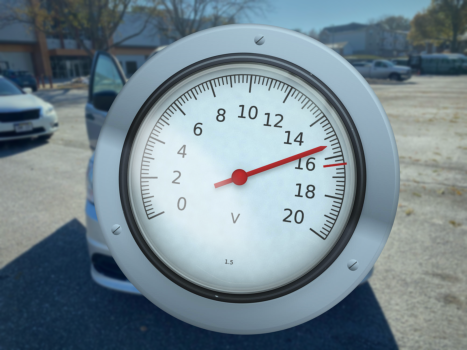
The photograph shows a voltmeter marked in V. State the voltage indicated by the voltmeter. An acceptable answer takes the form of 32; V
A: 15.4; V
